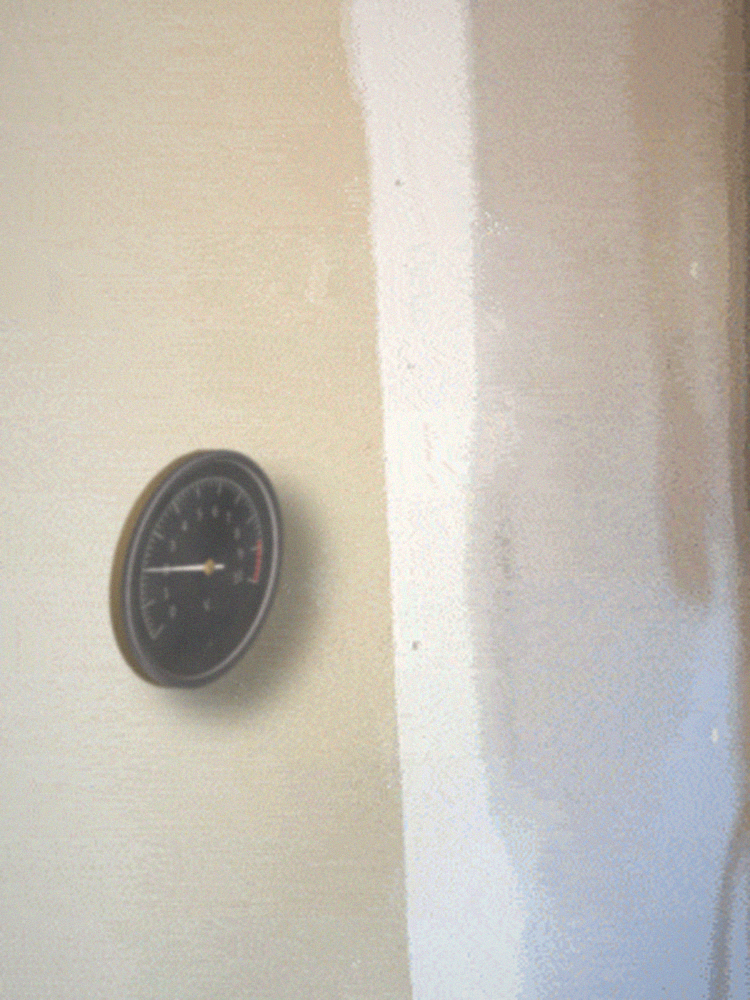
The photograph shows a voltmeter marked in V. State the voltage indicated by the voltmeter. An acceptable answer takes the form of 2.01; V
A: 2; V
